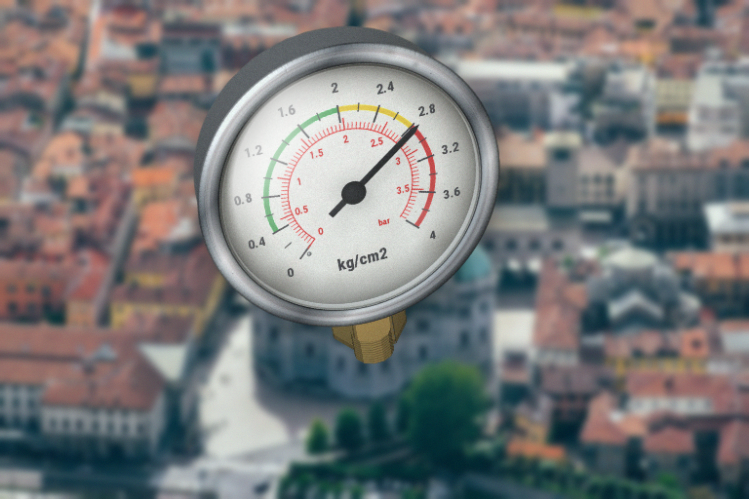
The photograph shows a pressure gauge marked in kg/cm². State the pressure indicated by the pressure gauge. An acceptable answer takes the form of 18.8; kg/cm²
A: 2.8; kg/cm²
